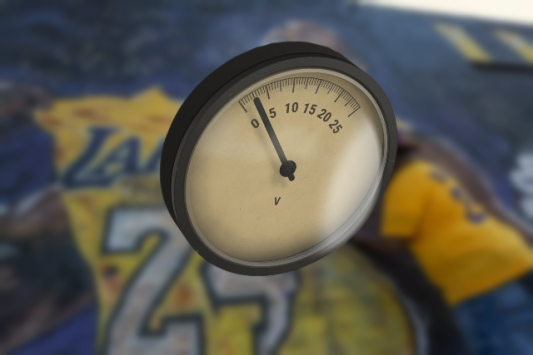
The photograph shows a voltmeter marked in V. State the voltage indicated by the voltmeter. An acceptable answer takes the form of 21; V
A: 2.5; V
